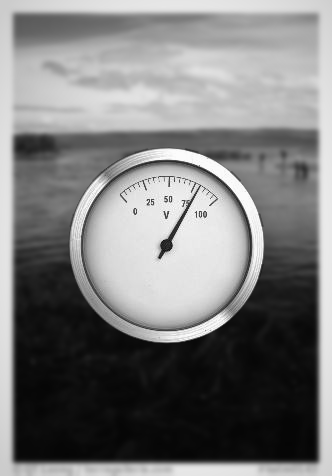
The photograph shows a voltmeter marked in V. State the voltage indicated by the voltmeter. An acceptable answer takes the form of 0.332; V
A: 80; V
